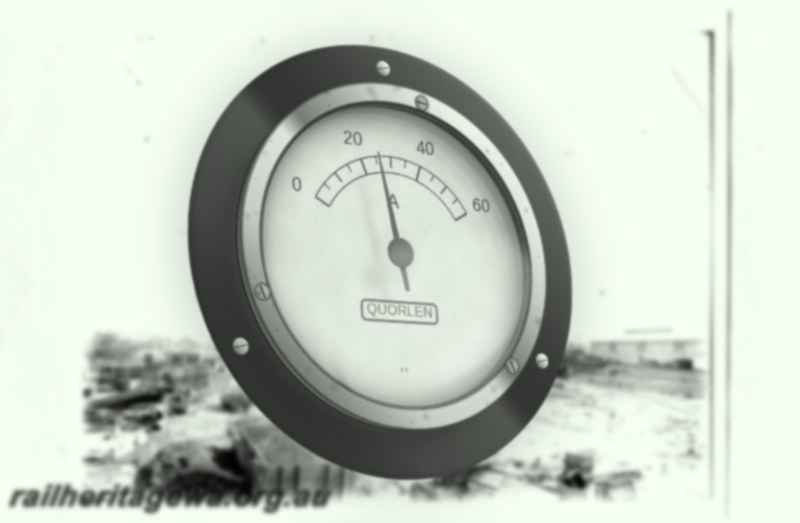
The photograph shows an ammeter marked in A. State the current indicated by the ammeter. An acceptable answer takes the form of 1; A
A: 25; A
